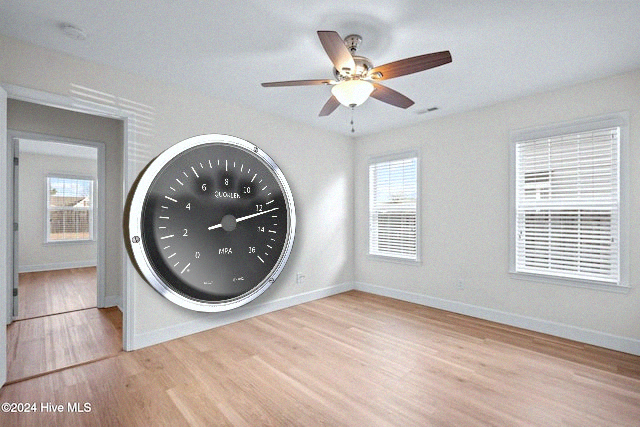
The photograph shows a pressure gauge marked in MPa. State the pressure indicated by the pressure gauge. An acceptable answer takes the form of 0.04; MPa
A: 12.5; MPa
